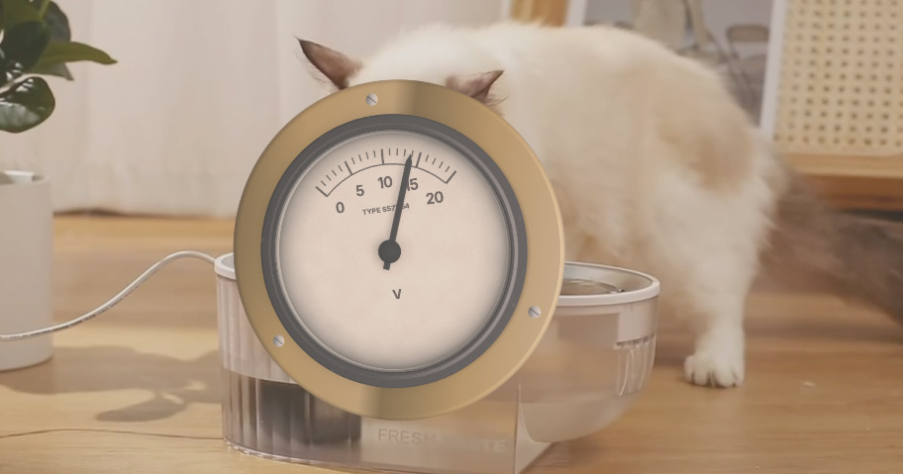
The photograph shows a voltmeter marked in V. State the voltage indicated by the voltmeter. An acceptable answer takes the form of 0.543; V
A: 14; V
